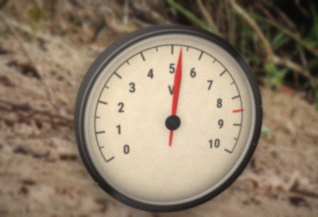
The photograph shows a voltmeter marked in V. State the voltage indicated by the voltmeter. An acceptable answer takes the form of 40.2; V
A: 5.25; V
